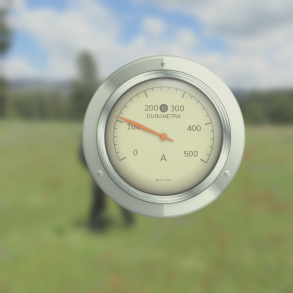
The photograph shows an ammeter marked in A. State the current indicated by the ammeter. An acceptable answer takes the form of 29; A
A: 110; A
